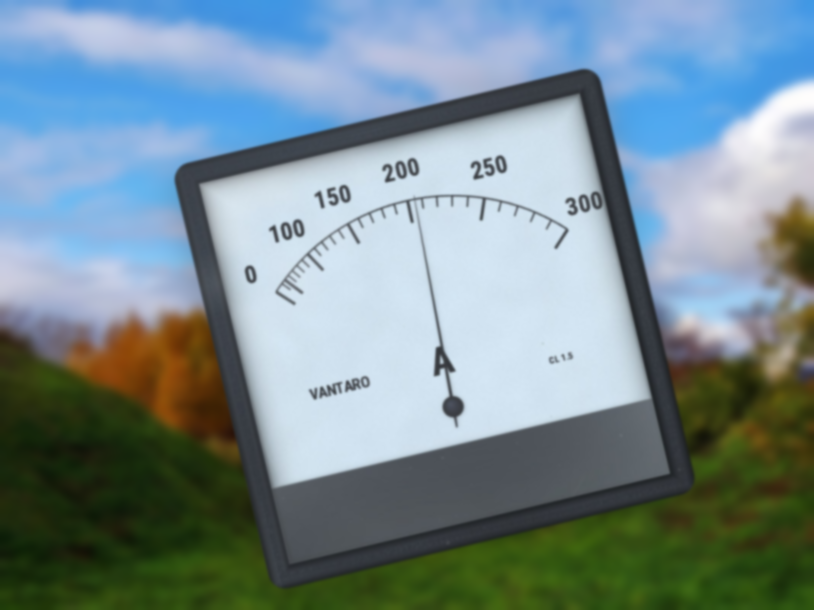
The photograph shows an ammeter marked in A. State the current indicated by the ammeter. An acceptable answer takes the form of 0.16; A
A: 205; A
